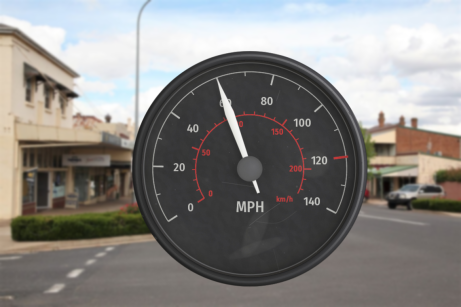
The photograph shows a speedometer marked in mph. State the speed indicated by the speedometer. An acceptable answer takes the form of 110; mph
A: 60; mph
